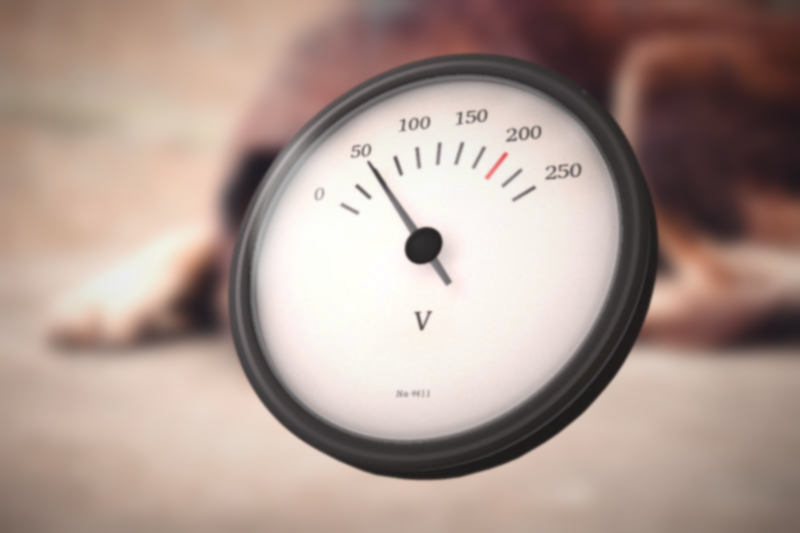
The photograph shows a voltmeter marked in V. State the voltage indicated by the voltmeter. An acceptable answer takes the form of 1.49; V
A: 50; V
